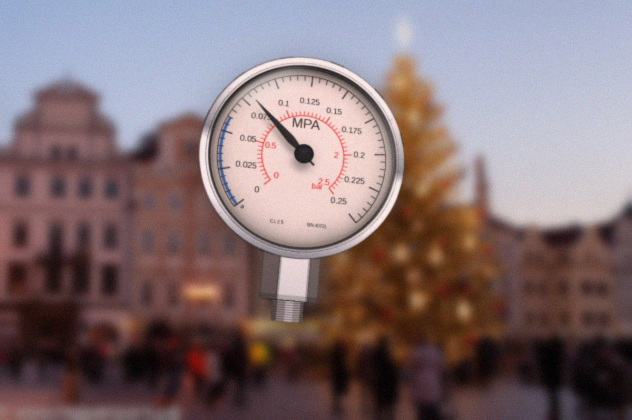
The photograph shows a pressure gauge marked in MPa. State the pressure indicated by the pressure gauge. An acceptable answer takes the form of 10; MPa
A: 0.08; MPa
